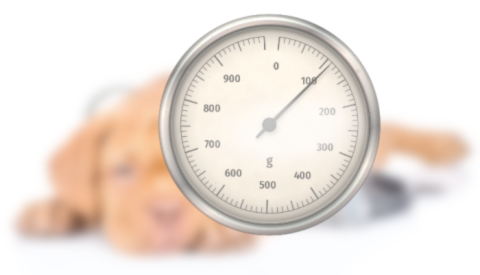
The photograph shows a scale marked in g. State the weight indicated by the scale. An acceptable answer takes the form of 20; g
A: 110; g
